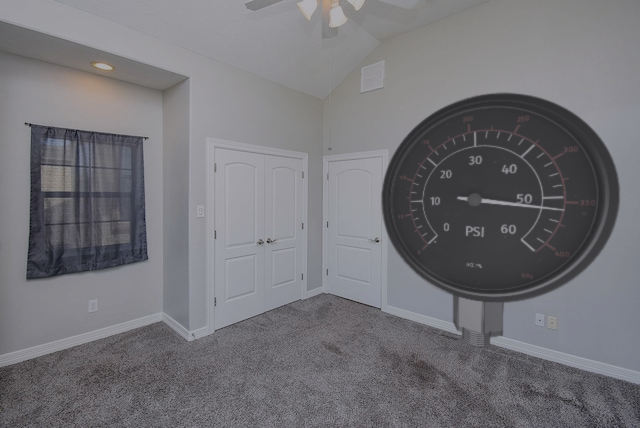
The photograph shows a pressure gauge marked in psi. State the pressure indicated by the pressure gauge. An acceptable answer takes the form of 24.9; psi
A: 52; psi
